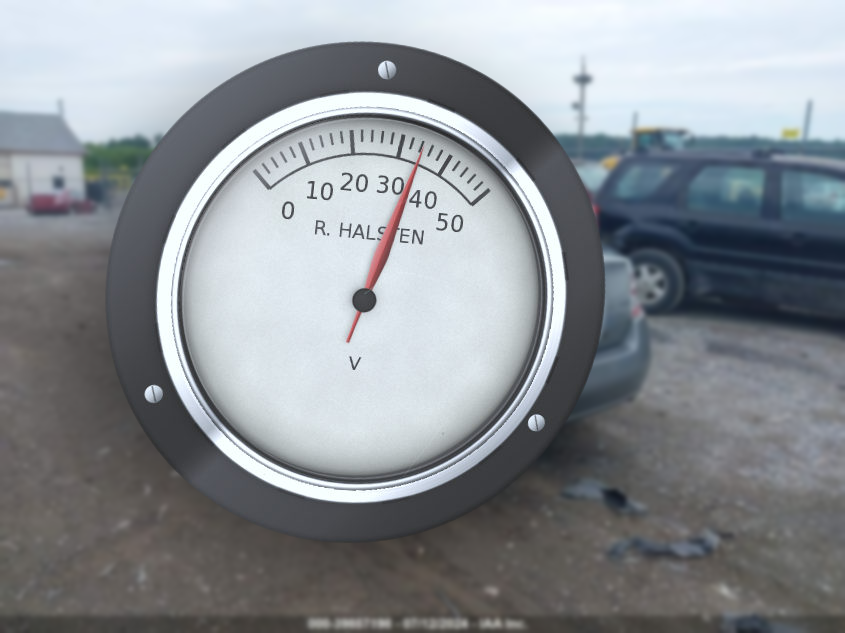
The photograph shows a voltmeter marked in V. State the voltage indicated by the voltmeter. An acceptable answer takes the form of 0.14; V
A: 34; V
